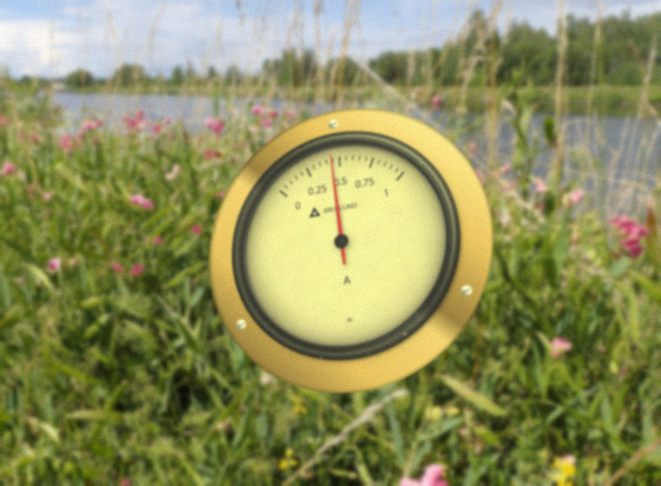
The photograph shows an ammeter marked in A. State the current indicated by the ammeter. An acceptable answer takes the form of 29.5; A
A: 0.45; A
